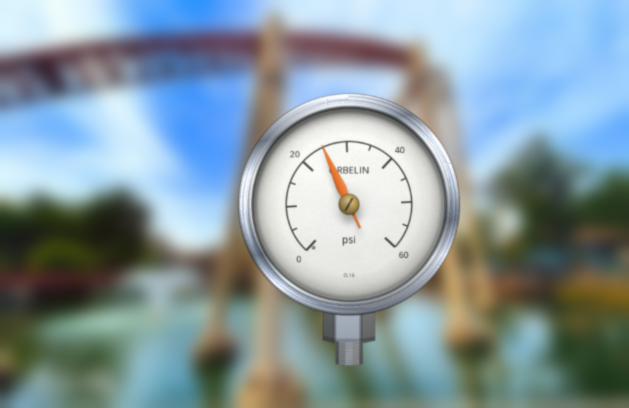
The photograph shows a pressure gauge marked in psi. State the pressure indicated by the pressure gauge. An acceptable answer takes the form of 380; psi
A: 25; psi
